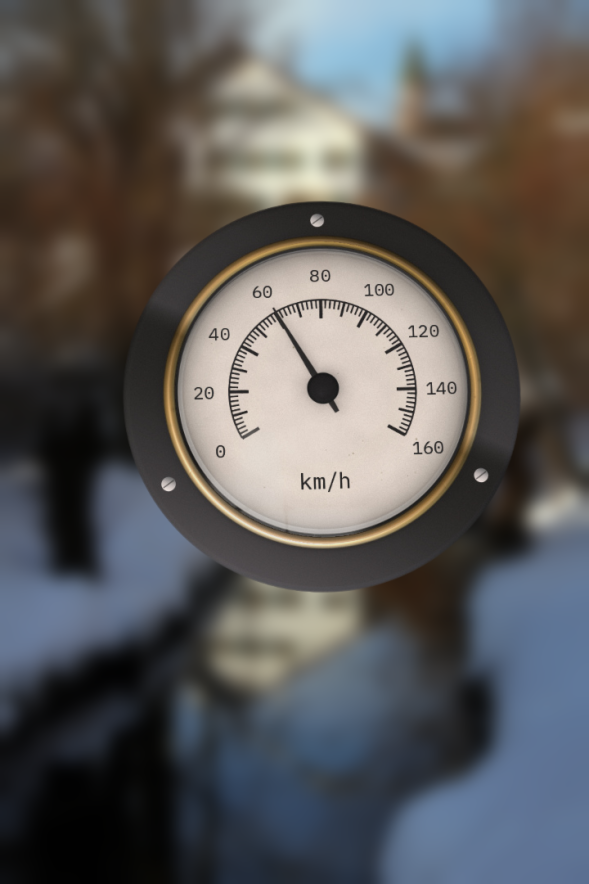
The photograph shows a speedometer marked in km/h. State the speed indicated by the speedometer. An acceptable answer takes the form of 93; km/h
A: 60; km/h
